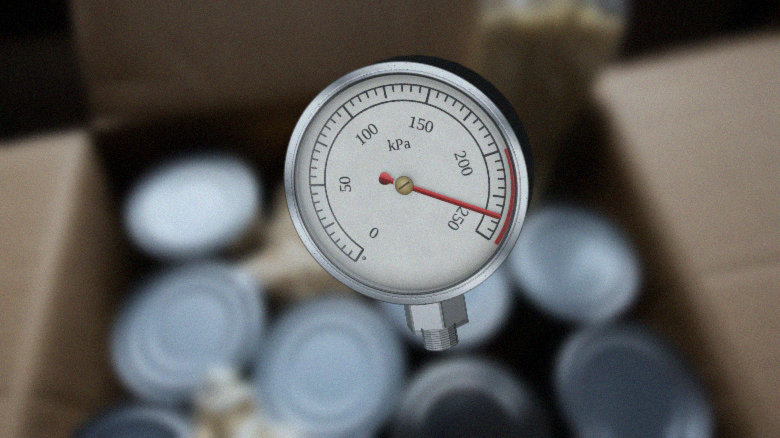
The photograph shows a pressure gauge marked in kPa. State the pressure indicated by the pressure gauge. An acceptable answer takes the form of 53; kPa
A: 235; kPa
